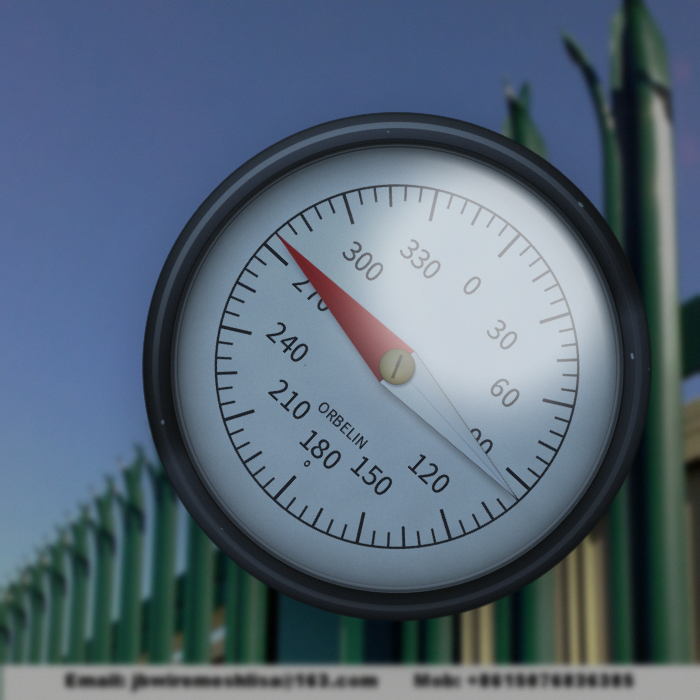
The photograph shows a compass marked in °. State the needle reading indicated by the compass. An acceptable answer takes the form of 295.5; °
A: 275; °
